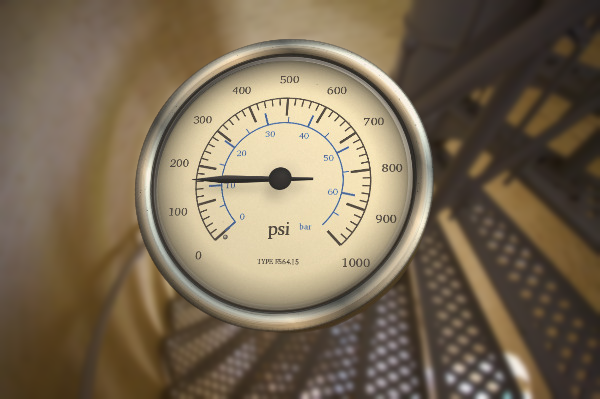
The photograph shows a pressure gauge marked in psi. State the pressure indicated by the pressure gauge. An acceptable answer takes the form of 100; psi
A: 160; psi
